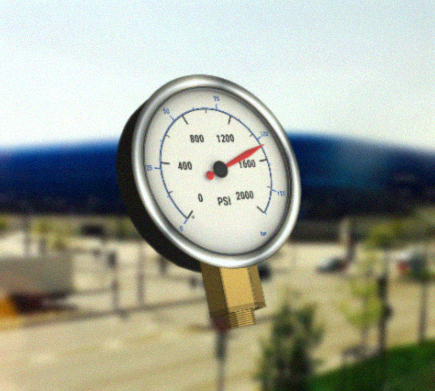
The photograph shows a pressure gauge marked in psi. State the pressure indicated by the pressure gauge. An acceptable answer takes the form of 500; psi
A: 1500; psi
